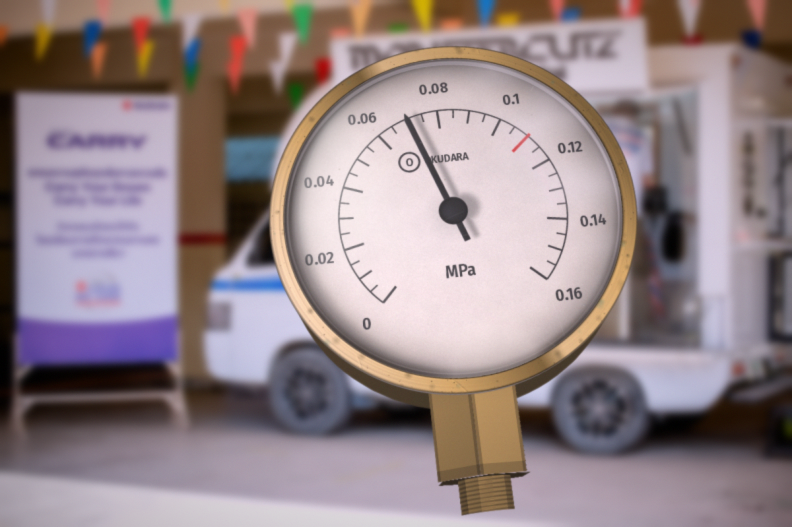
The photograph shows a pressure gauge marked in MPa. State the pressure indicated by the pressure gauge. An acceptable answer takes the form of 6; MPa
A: 0.07; MPa
